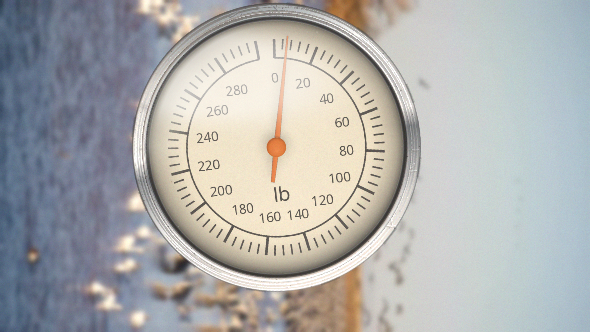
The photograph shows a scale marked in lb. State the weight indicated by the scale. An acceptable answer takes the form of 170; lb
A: 6; lb
